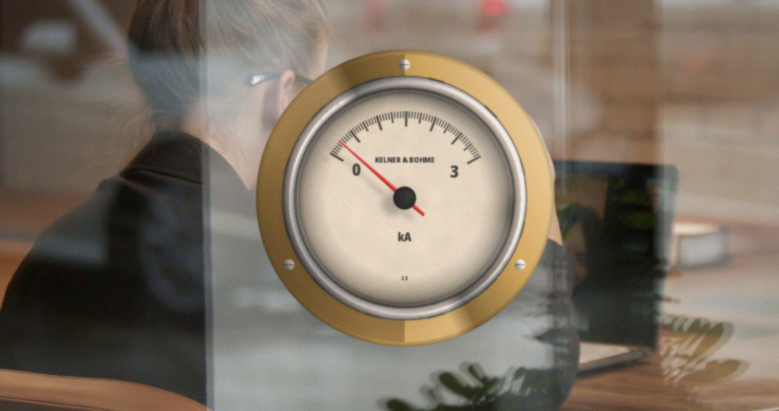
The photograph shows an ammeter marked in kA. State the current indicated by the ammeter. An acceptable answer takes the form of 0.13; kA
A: 0.25; kA
